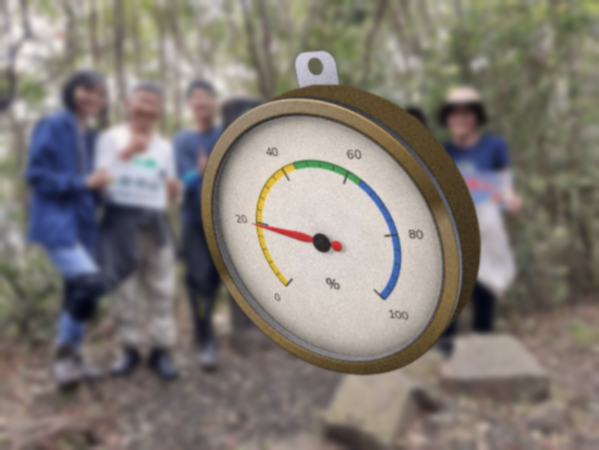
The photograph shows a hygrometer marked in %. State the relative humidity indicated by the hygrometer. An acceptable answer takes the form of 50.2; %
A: 20; %
